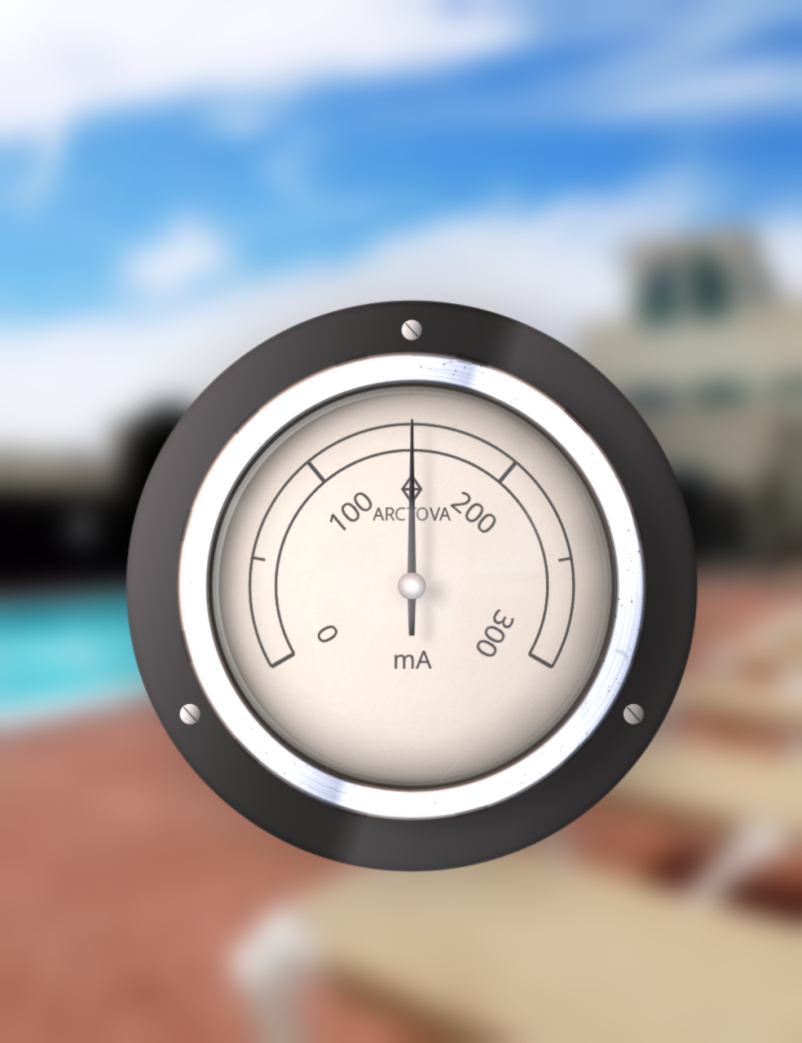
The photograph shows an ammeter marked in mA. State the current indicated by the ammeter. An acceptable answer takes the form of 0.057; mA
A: 150; mA
